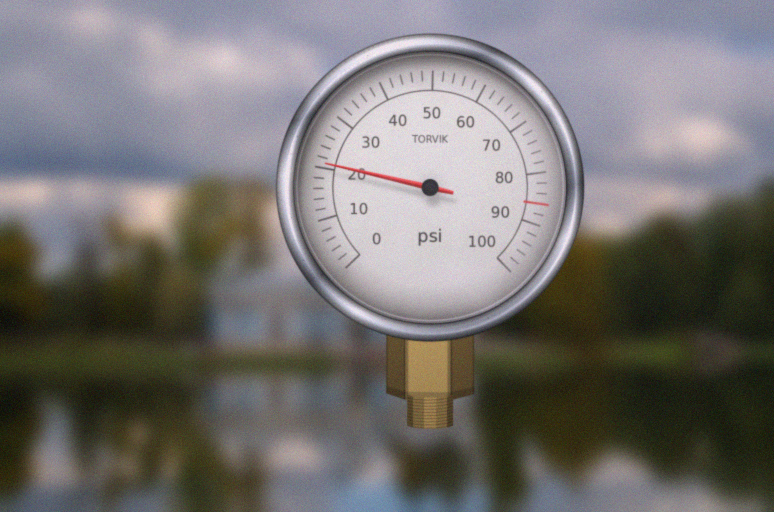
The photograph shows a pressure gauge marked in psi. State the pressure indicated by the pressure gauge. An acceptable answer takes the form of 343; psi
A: 21; psi
